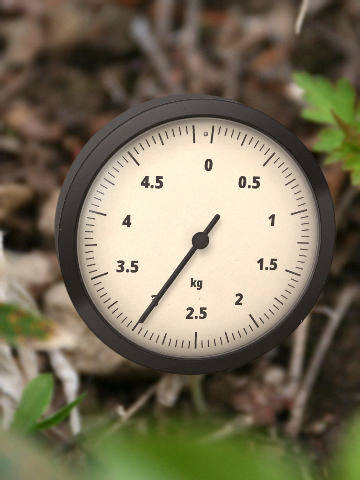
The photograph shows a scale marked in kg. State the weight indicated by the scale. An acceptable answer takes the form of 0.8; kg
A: 3; kg
